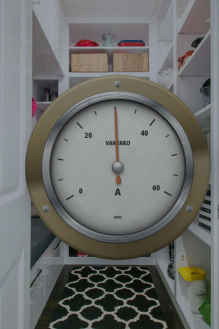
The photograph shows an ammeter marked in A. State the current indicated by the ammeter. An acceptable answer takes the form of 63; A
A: 30; A
